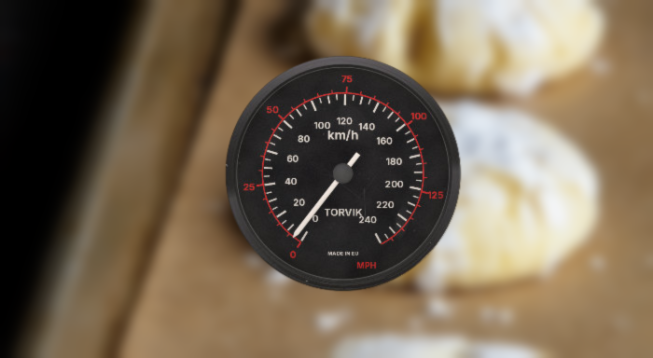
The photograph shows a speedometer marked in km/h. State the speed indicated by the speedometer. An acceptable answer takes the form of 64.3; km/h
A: 5; km/h
